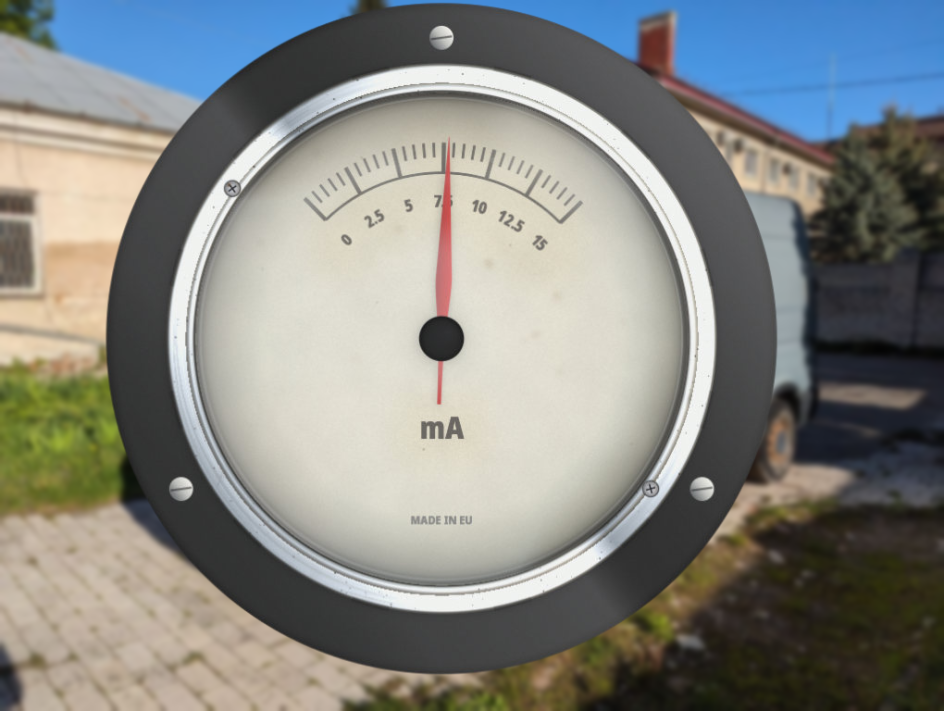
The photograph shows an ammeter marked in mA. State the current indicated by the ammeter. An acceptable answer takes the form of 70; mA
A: 7.75; mA
